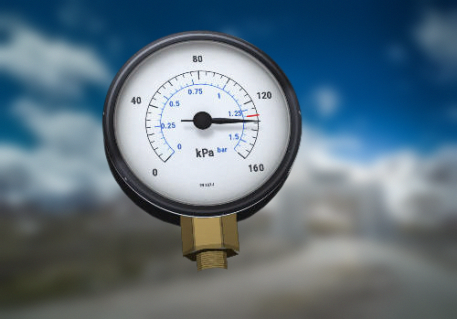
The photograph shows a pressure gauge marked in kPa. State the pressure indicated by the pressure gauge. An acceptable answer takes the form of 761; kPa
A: 135; kPa
